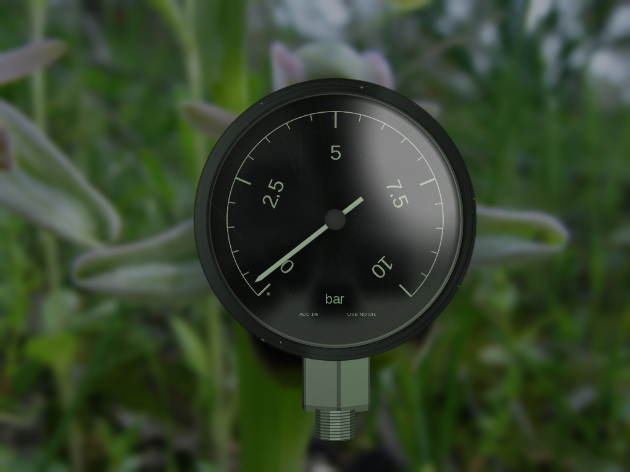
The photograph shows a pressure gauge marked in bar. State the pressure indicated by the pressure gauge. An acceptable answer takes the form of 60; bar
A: 0.25; bar
